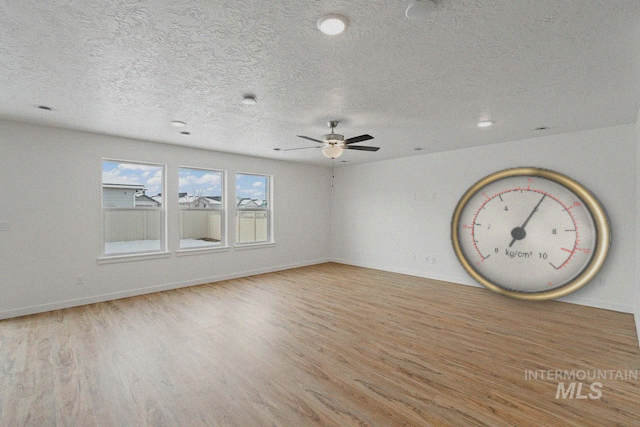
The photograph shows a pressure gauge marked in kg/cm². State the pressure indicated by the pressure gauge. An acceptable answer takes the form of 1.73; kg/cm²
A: 6; kg/cm²
